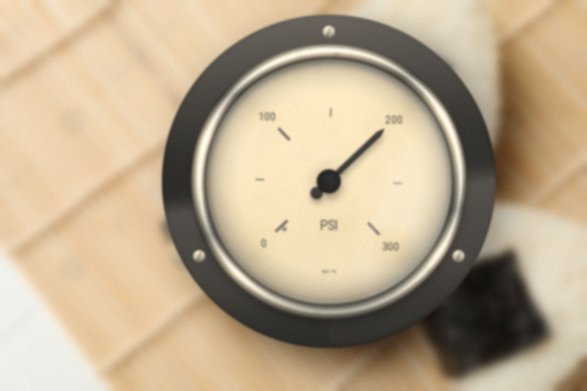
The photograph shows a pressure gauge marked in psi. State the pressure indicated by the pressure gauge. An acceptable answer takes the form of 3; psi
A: 200; psi
